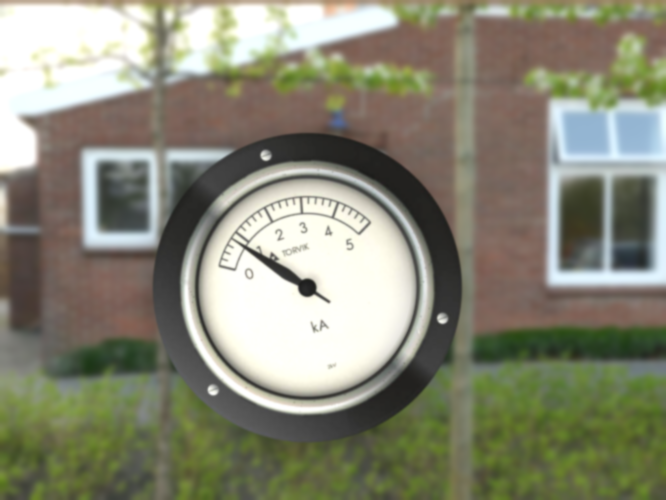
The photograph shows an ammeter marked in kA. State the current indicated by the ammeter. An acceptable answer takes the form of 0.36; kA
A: 0.8; kA
